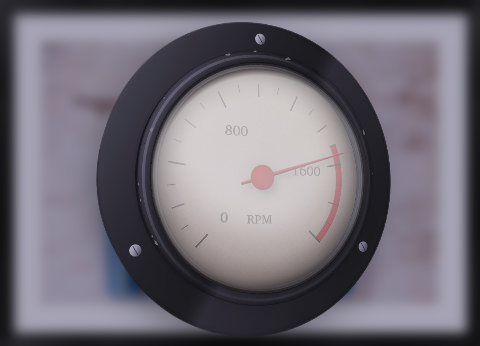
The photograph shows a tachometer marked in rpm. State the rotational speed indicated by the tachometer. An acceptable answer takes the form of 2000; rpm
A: 1550; rpm
